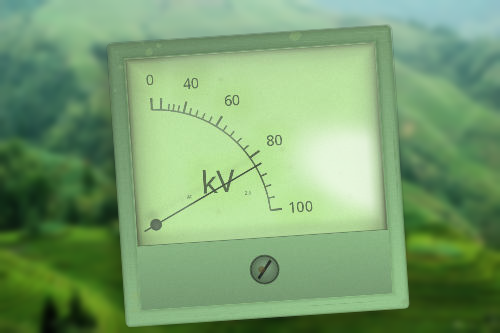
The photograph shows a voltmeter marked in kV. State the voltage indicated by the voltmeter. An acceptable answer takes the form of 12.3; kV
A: 84; kV
